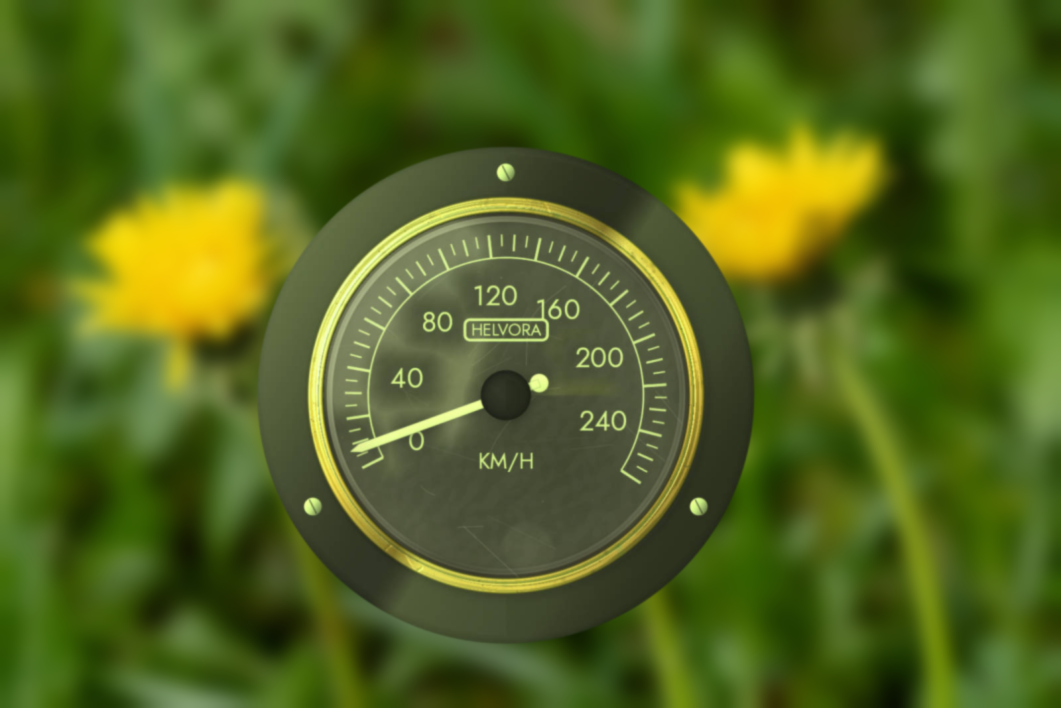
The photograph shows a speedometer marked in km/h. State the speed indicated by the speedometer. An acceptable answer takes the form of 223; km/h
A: 7.5; km/h
